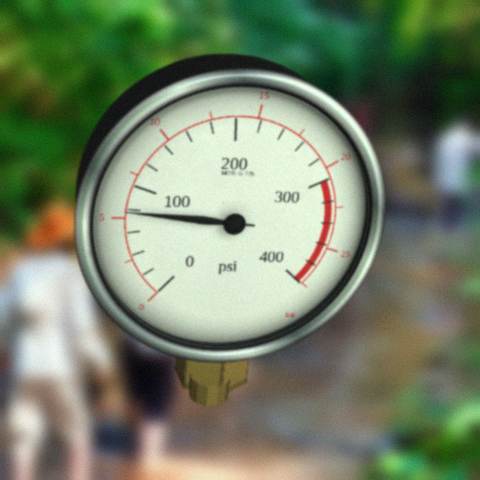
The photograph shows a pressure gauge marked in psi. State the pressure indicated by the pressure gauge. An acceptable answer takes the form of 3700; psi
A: 80; psi
